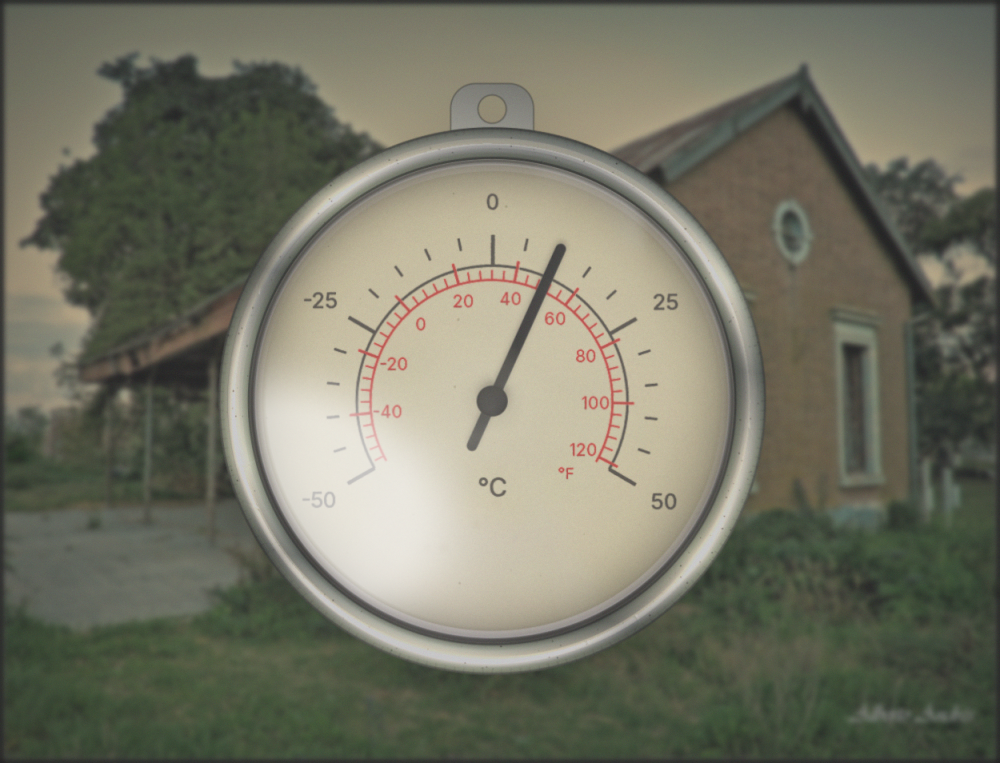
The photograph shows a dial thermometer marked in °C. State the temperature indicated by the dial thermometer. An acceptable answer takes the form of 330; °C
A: 10; °C
